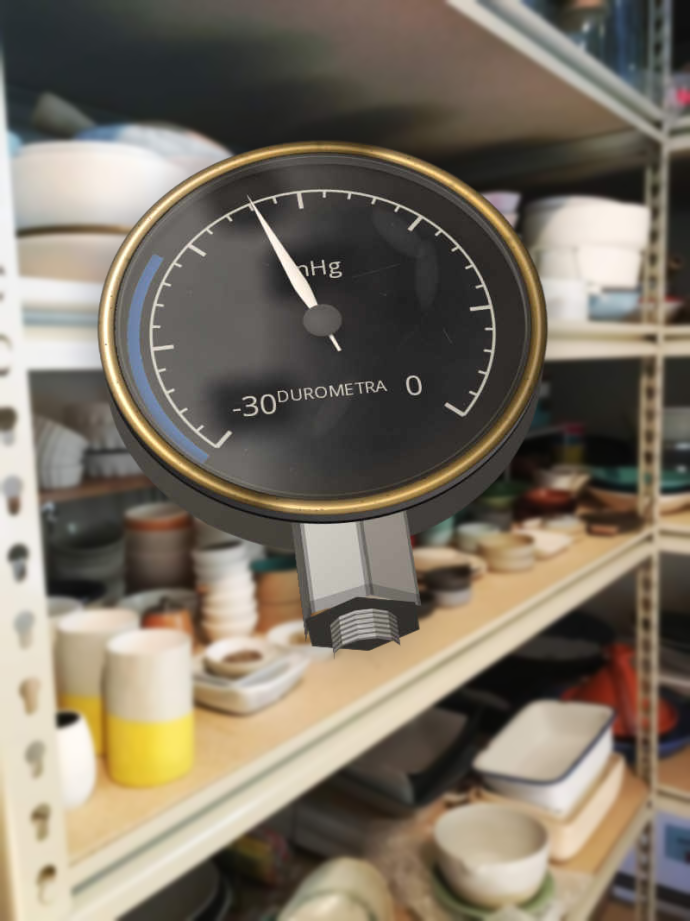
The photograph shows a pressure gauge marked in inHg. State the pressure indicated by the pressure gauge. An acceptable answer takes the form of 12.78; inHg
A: -17; inHg
